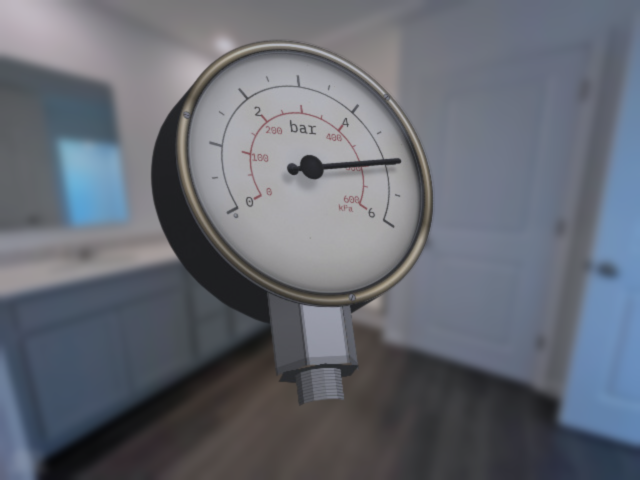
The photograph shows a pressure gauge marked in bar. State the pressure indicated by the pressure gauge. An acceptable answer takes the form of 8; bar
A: 5; bar
